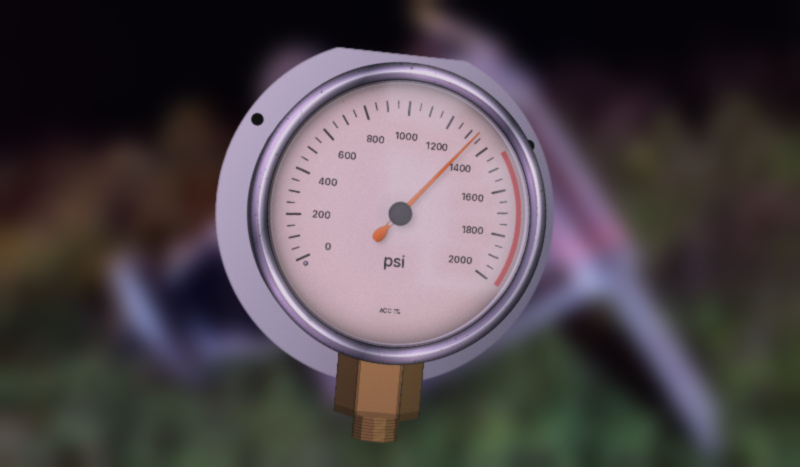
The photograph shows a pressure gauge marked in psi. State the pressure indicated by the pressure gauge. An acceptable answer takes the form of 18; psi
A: 1325; psi
